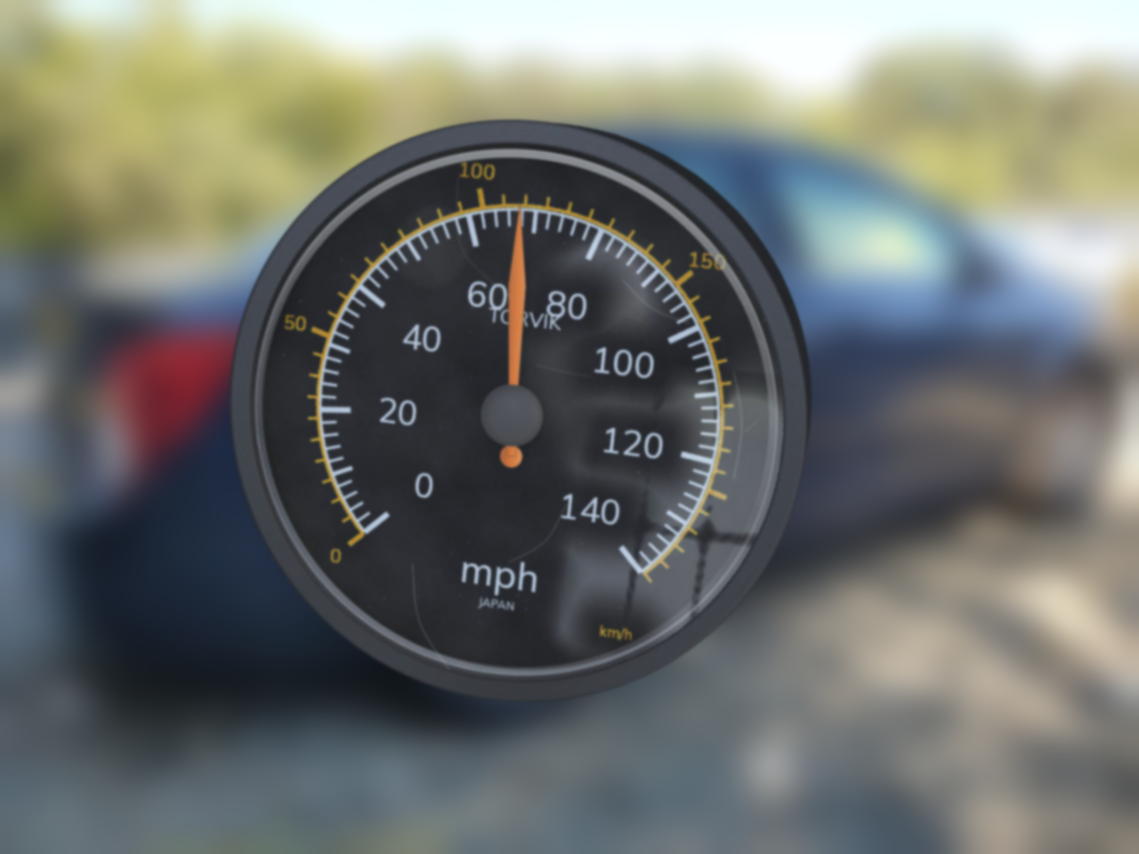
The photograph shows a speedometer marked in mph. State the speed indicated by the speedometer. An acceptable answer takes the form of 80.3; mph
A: 68; mph
